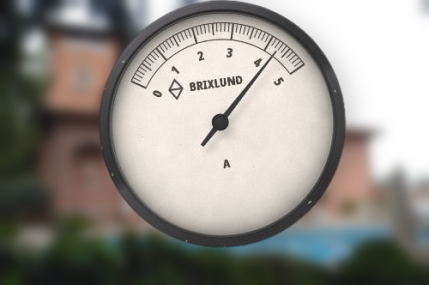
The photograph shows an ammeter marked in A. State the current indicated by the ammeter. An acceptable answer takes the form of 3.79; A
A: 4.3; A
